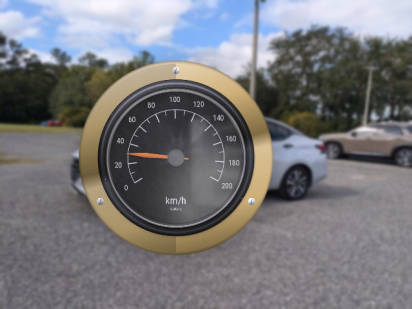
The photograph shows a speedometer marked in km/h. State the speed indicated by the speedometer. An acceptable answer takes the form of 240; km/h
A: 30; km/h
